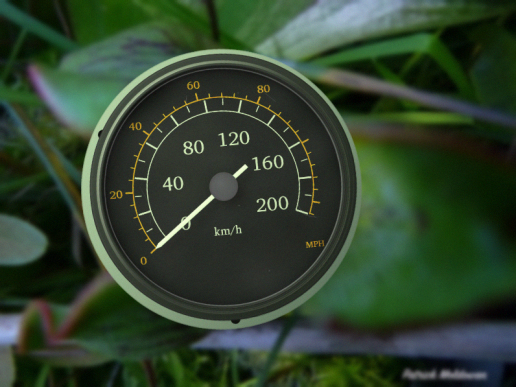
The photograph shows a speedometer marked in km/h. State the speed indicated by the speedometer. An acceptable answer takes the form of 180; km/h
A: 0; km/h
